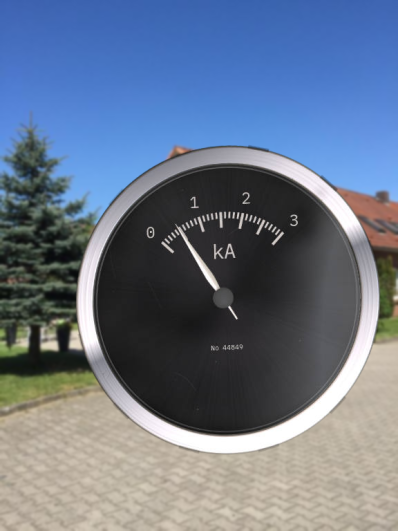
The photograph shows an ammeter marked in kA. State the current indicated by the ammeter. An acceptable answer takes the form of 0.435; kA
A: 0.5; kA
